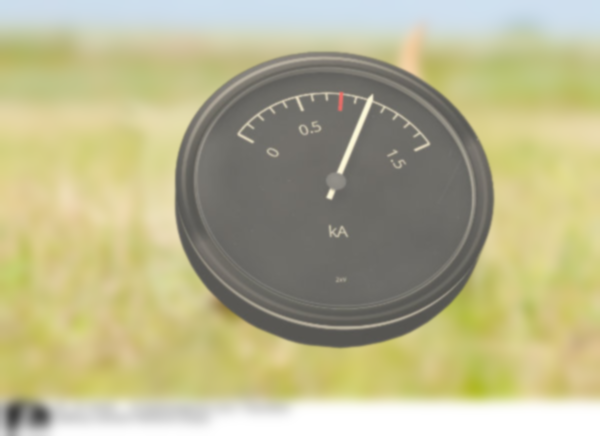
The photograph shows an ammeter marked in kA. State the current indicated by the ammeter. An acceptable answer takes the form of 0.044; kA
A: 1; kA
